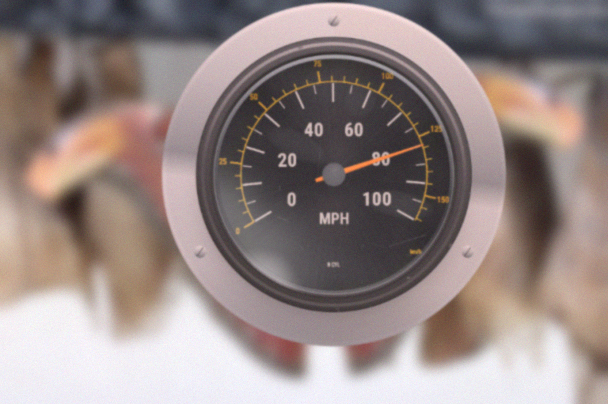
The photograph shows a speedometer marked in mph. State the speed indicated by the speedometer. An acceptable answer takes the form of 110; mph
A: 80; mph
